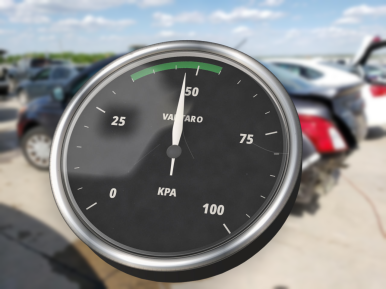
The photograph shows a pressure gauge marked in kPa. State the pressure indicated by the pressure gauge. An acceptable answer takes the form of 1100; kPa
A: 47.5; kPa
